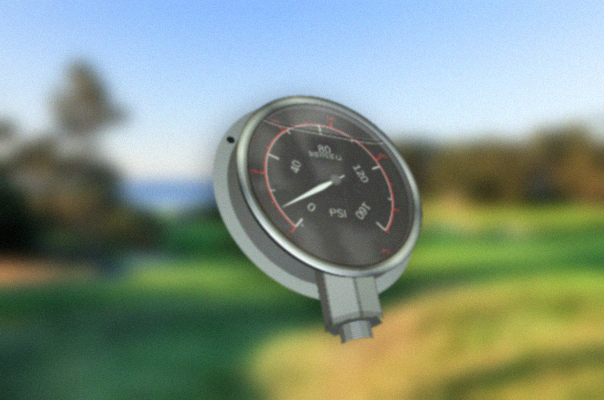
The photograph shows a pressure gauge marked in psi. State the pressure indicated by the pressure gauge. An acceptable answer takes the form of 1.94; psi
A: 10; psi
